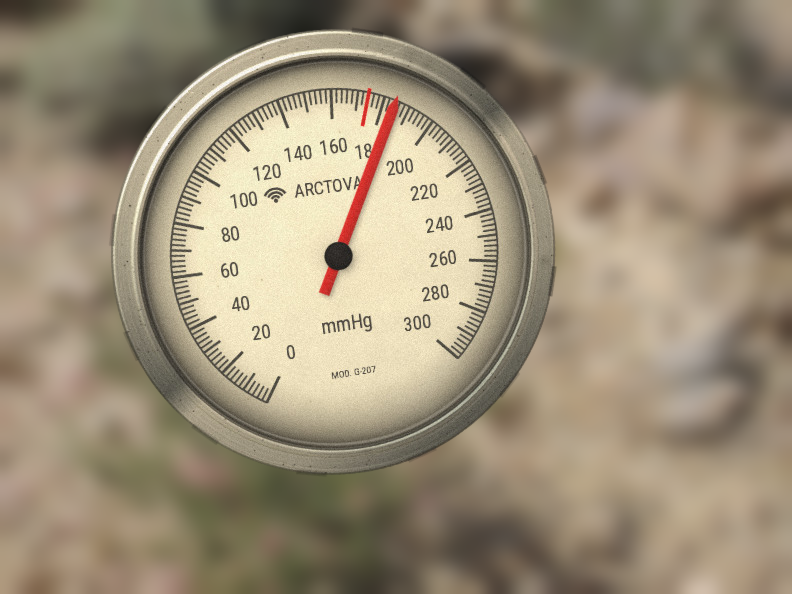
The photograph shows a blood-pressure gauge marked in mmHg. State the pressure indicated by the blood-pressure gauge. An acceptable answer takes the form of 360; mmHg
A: 184; mmHg
